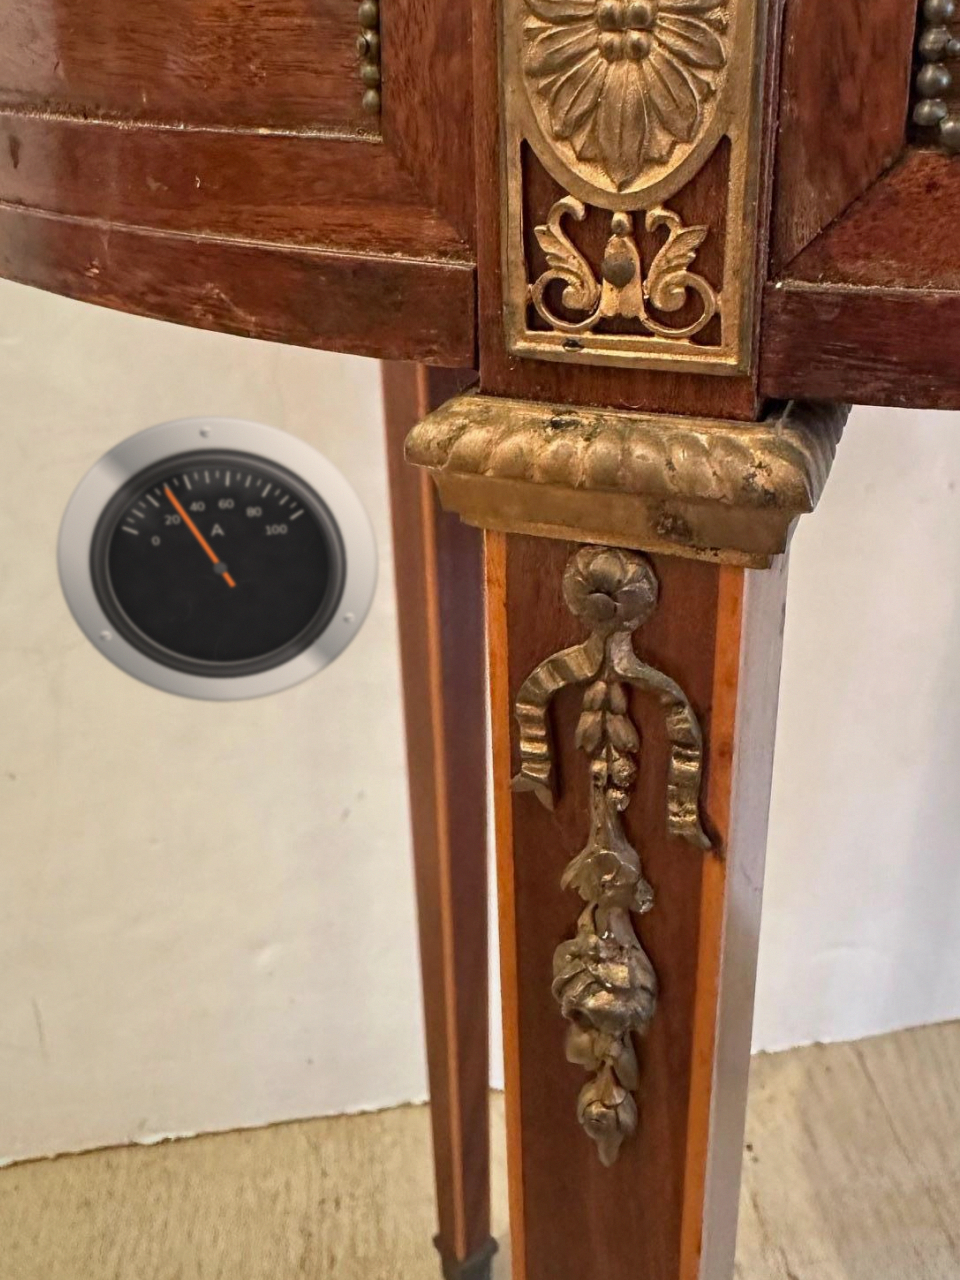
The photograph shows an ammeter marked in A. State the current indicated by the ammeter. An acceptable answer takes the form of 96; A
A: 30; A
